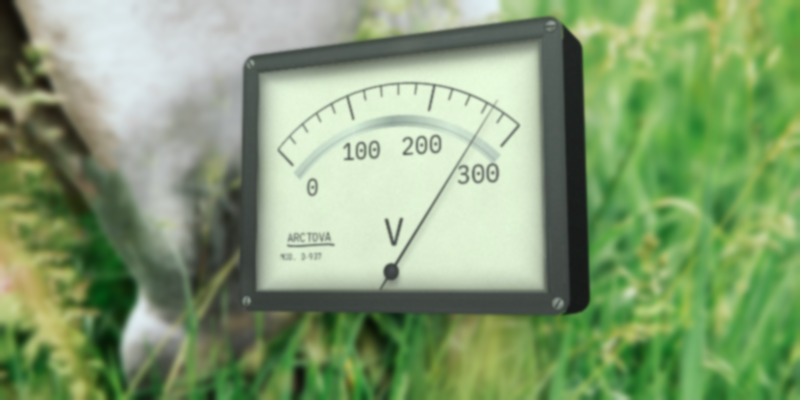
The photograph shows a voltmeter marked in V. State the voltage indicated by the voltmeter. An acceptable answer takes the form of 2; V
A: 270; V
